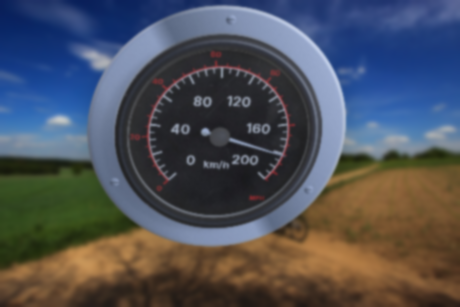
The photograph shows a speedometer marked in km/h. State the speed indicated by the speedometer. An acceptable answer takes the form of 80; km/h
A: 180; km/h
